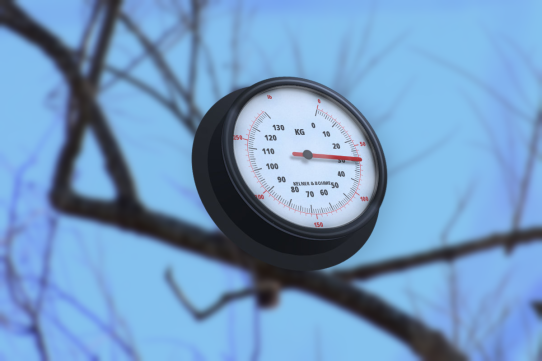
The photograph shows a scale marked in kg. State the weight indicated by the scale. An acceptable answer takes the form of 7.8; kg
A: 30; kg
